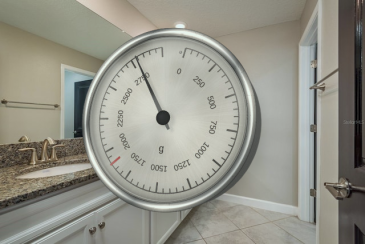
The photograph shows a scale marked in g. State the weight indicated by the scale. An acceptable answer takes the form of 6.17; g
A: 2800; g
